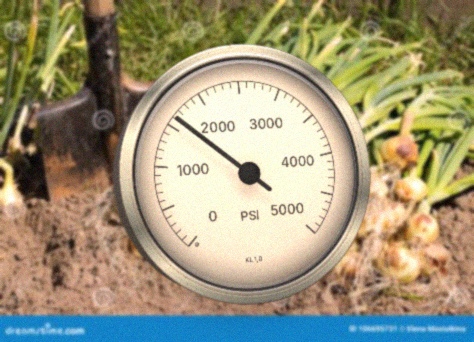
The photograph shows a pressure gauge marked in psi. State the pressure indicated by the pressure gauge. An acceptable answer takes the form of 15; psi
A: 1600; psi
